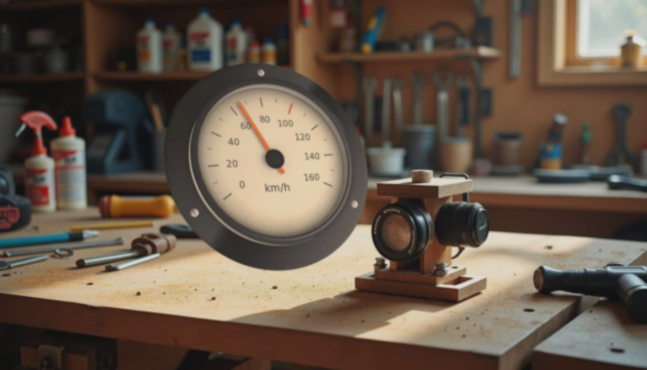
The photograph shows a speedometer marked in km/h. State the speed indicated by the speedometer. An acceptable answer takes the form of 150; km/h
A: 65; km/h
